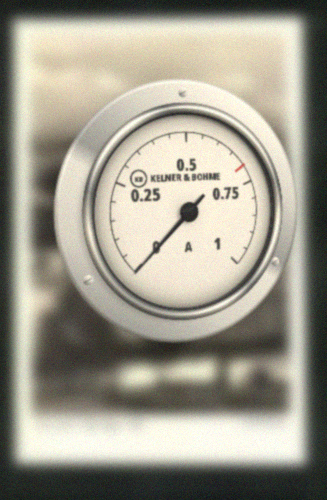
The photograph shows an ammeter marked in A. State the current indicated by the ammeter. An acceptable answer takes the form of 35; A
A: 0; A
